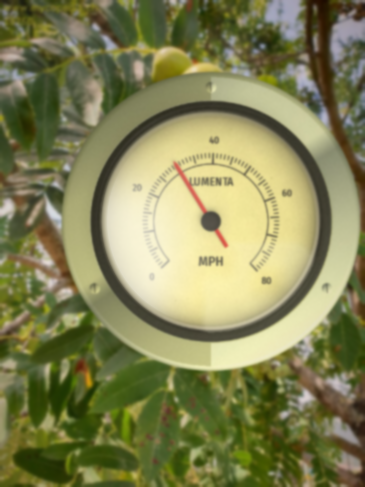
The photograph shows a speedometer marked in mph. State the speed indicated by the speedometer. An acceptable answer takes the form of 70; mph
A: 30; mph
